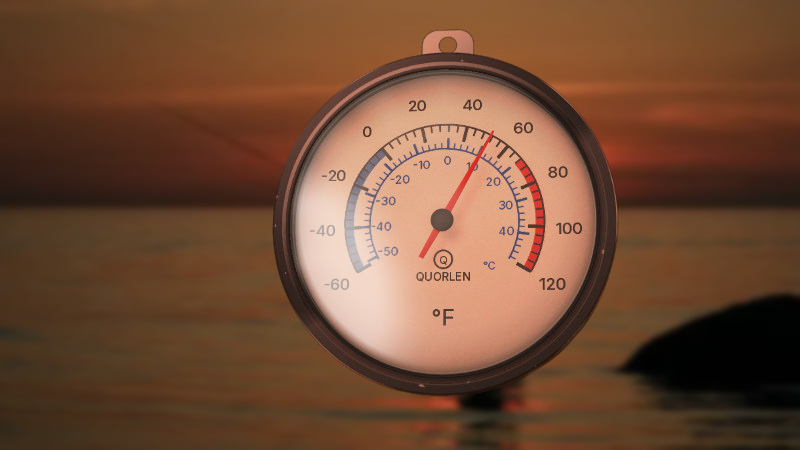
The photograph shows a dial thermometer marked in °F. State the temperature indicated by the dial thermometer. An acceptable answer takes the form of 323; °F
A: 52; °F
